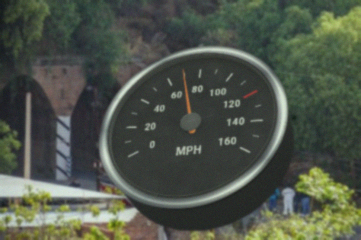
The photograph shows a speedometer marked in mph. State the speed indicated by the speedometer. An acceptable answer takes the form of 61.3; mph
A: 70; mph
